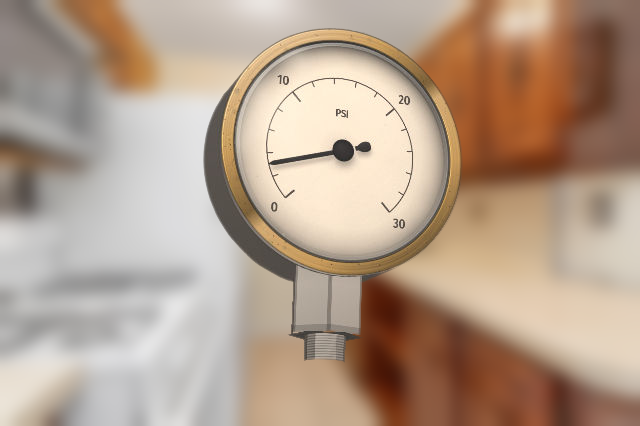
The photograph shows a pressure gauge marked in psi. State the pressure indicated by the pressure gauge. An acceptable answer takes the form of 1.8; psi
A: 3; psi
